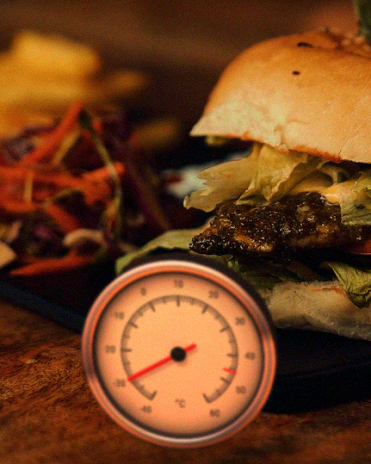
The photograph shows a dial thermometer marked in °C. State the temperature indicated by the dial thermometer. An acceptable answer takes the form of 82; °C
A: -30; °C
